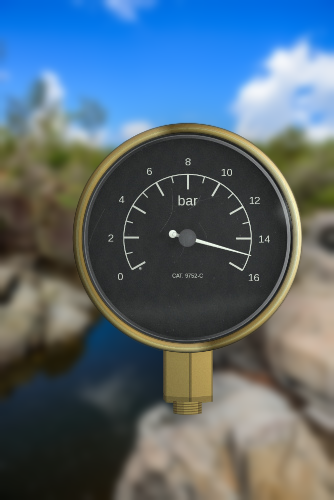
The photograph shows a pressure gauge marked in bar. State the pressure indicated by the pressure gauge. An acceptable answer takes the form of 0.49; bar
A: 15; bar
